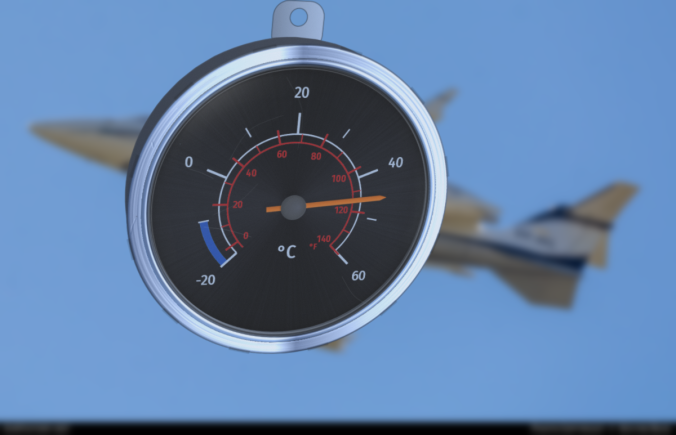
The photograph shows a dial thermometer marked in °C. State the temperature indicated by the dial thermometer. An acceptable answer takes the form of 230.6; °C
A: 45; °C
